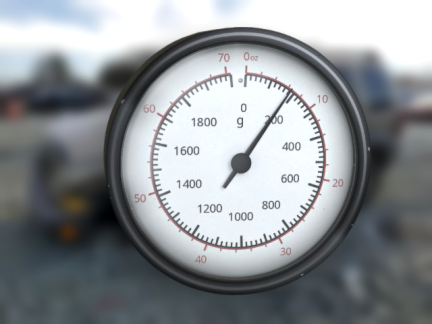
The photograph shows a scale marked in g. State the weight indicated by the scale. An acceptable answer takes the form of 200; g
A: 180; g
